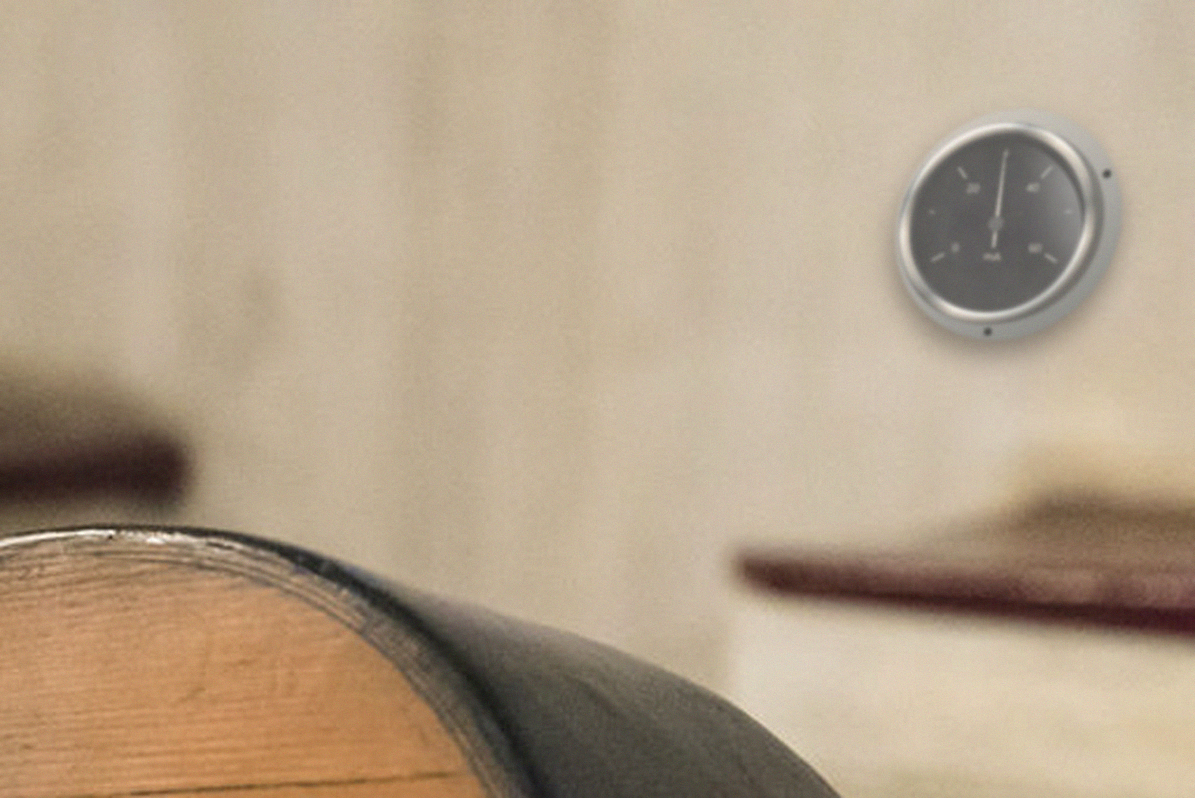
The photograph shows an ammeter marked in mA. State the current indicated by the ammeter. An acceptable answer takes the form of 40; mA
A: 30; mA
